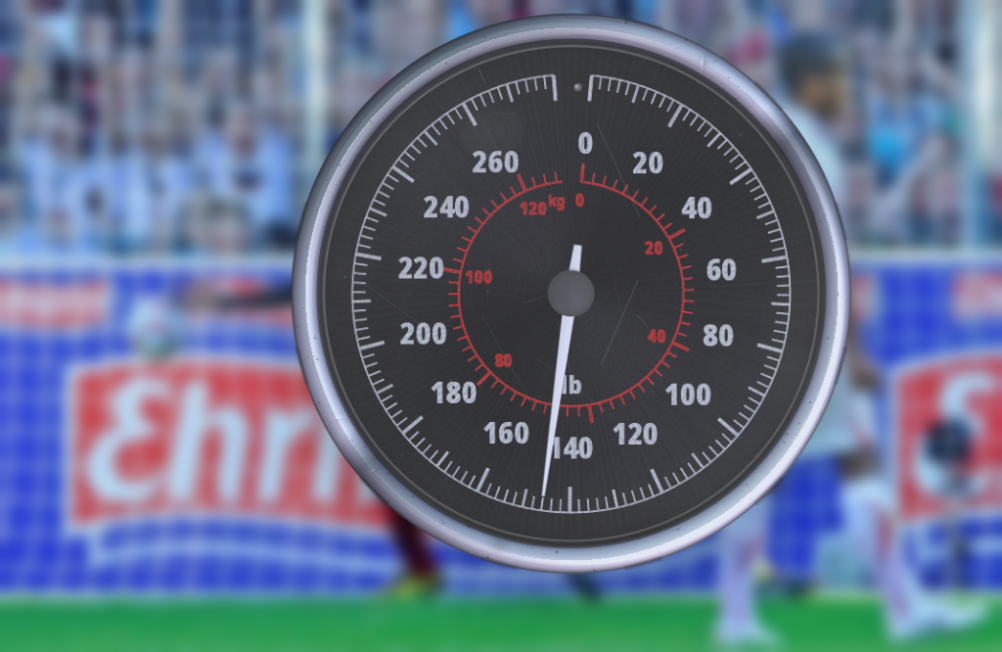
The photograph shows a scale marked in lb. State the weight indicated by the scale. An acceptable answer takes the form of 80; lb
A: 146; lb
